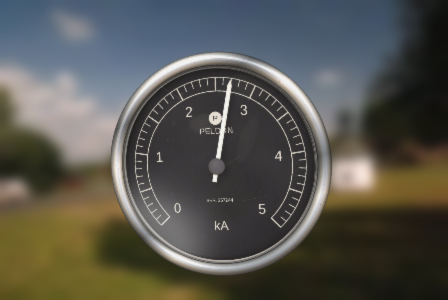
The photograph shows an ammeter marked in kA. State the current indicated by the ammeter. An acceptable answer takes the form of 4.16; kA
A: 2.7; kA
